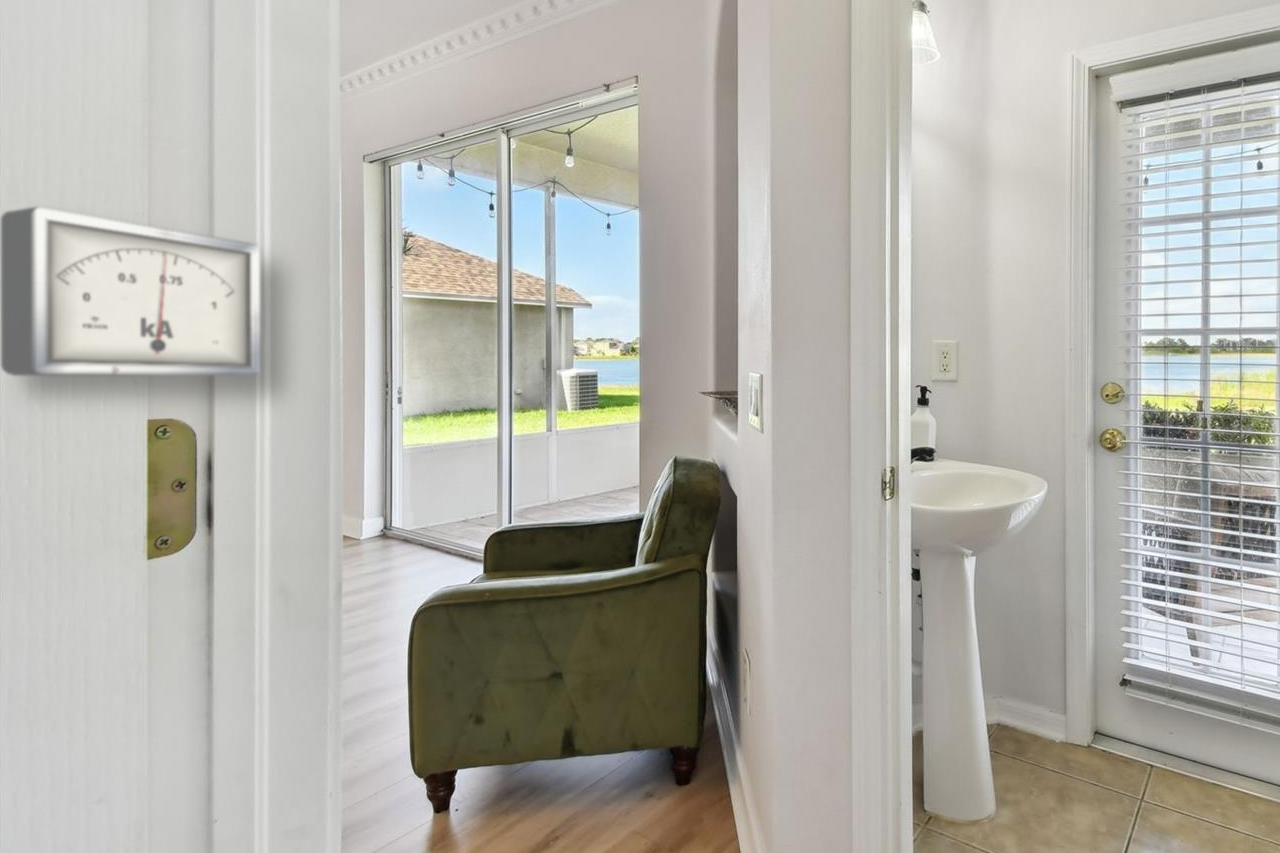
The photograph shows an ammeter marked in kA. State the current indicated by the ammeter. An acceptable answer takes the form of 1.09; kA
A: 0.7; kA
